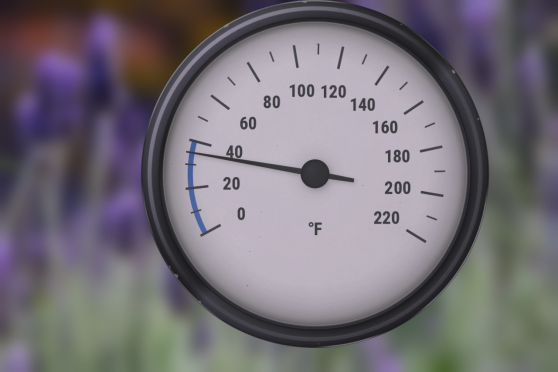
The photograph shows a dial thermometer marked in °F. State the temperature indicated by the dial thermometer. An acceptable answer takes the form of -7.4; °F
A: 35; °F
